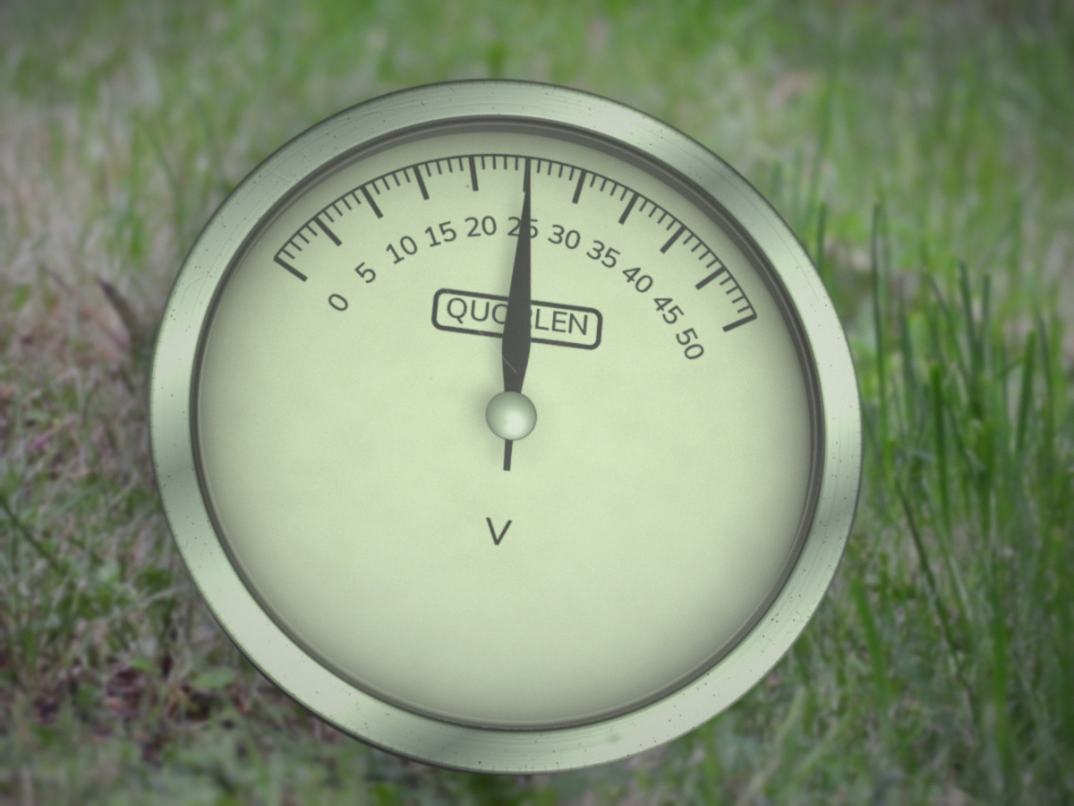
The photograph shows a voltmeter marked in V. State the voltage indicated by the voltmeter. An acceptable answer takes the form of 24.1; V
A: 25; V
